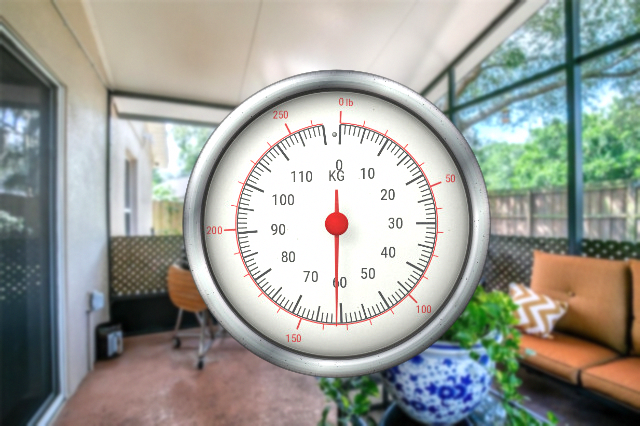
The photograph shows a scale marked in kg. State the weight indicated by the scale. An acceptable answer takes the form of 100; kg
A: 61; kg
